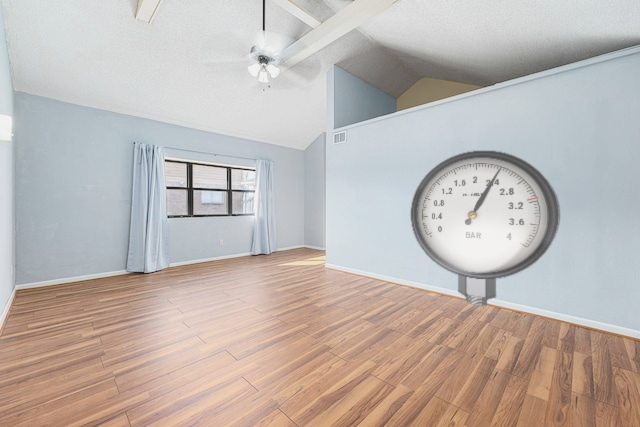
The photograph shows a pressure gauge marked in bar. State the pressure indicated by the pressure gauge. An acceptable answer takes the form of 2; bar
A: 2.4; bar
